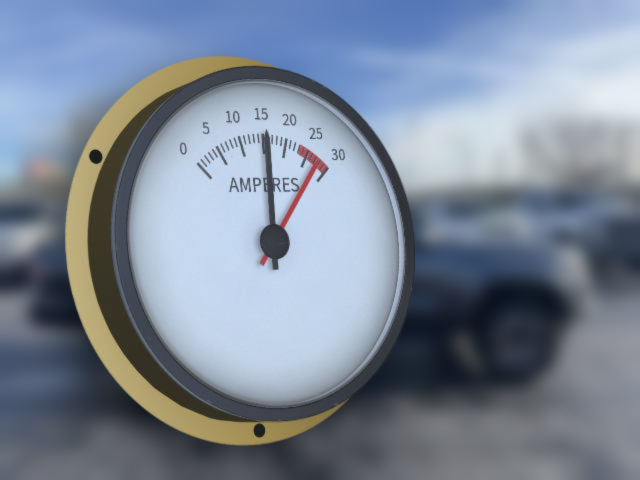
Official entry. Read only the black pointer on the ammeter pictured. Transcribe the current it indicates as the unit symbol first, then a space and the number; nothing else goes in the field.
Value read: A 15
